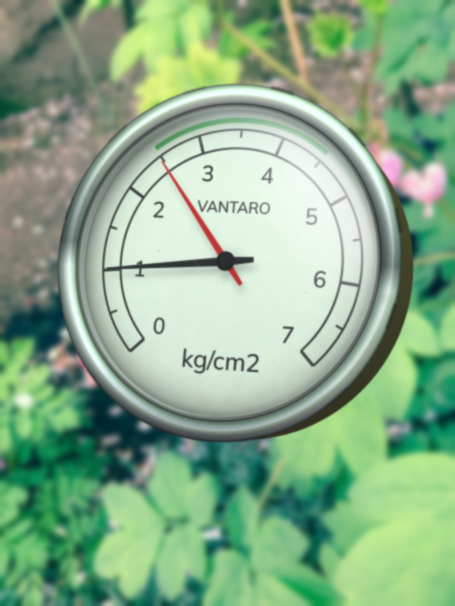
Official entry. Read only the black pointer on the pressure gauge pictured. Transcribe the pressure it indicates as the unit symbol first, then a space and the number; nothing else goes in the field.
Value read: kg/cm² 1
